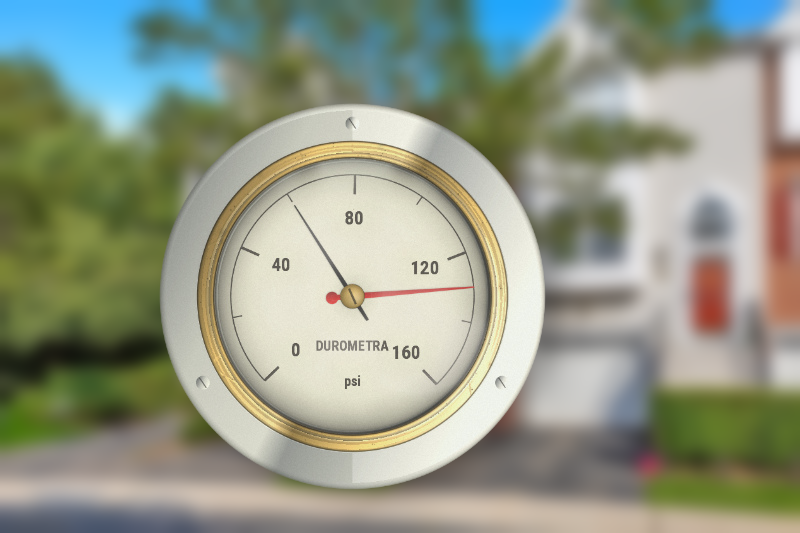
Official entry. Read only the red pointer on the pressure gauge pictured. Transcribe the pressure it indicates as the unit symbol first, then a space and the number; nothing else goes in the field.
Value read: psi 130
